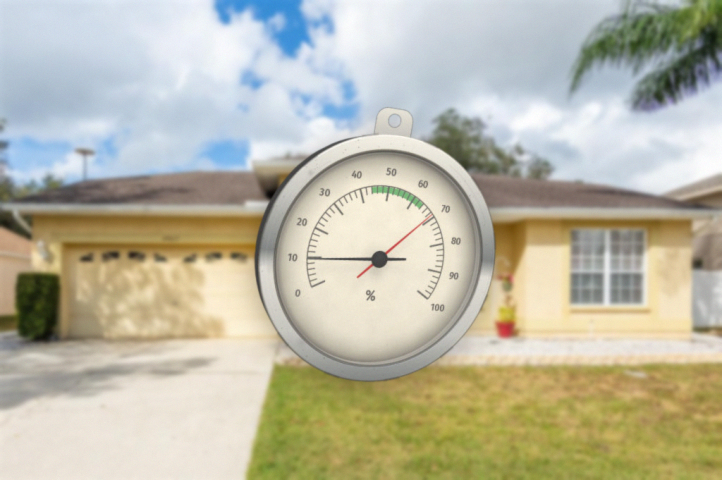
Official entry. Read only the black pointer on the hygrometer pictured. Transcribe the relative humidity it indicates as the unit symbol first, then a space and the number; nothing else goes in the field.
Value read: % 10
